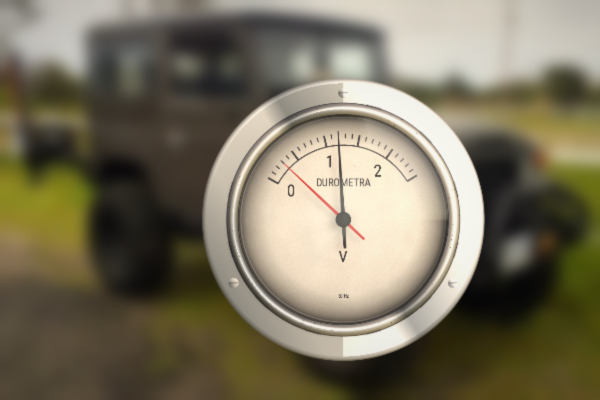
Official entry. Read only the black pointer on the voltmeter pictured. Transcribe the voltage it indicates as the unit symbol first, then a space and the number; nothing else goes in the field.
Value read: V 1.2
